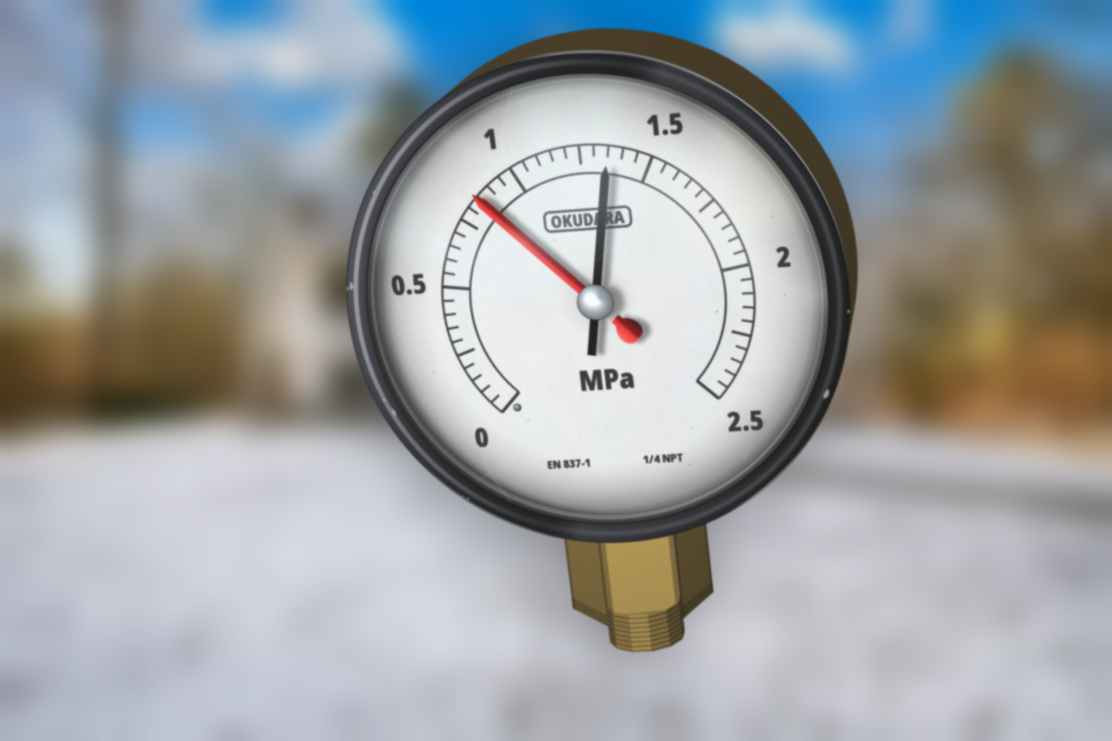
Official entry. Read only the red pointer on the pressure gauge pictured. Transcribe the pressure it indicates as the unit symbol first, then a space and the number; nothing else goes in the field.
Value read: MPa 0.85
